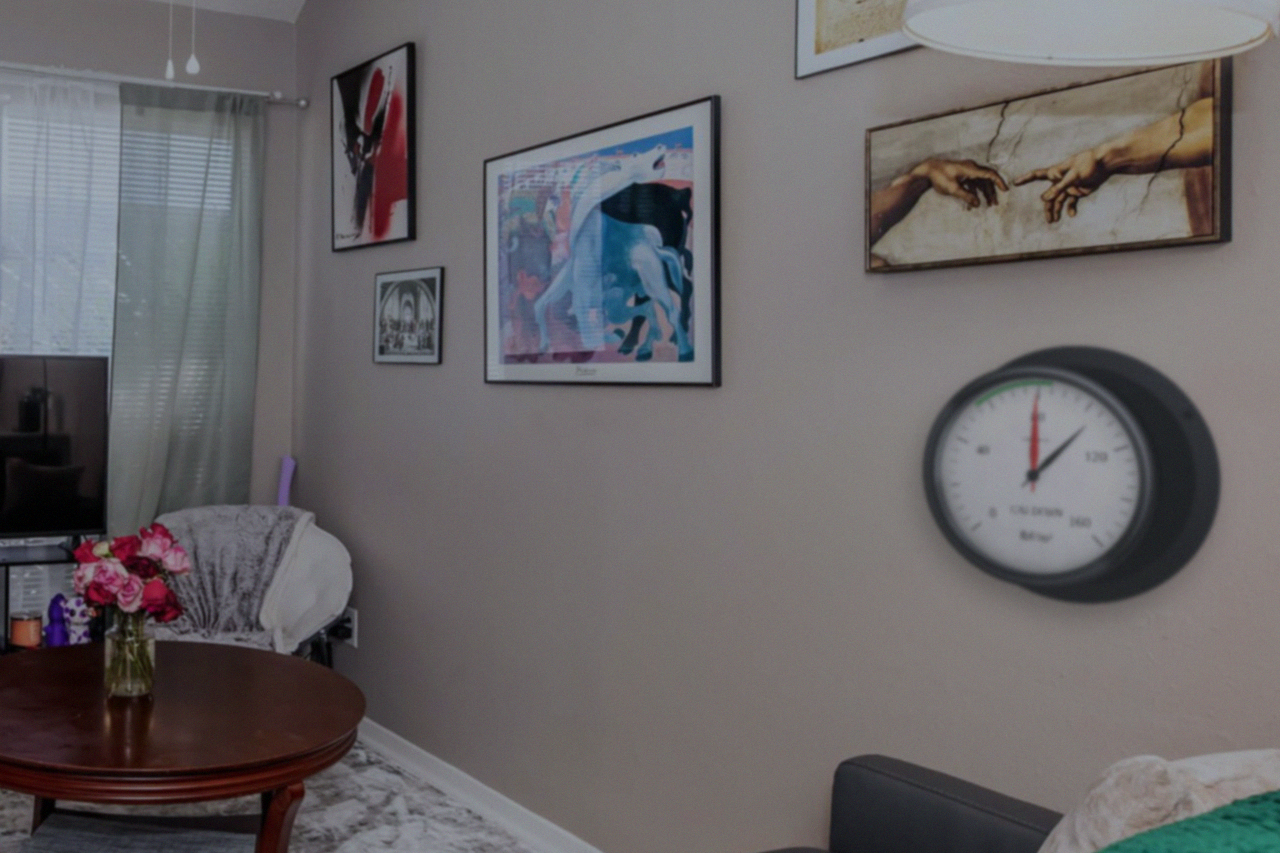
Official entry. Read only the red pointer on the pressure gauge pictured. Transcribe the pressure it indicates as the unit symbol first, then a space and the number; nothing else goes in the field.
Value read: psi 80
